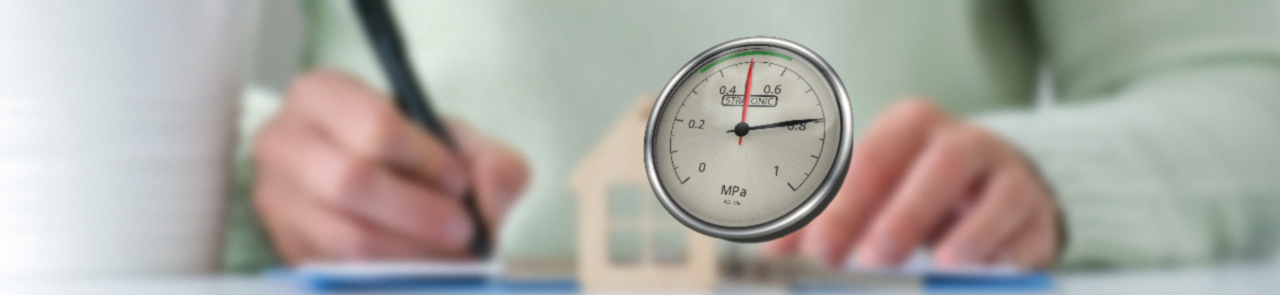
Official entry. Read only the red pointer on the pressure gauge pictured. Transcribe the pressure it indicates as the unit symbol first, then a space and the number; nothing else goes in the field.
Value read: MPa 0.5
